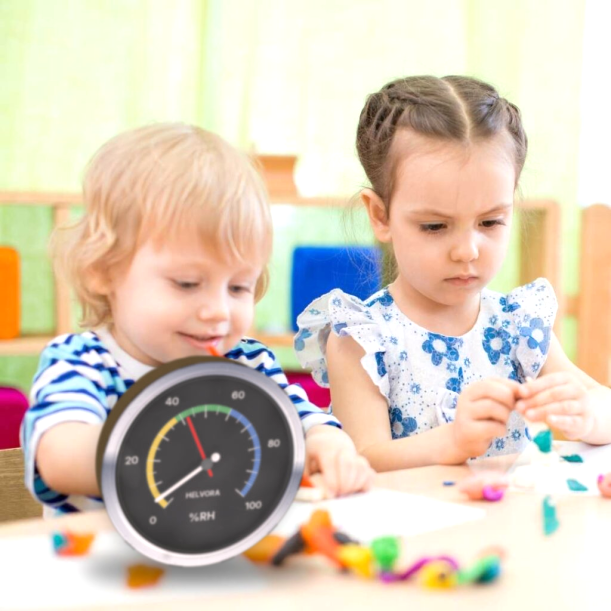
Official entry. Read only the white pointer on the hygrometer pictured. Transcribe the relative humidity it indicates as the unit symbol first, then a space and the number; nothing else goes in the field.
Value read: % 5
